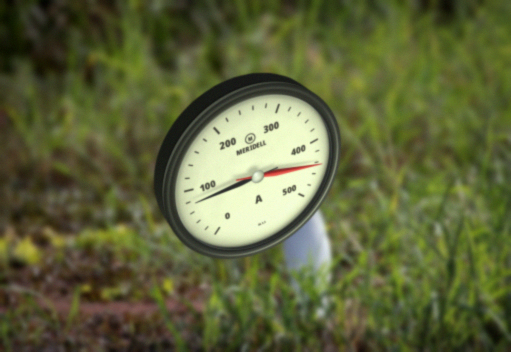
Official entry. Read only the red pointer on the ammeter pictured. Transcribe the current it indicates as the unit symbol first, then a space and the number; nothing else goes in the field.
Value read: A 440
